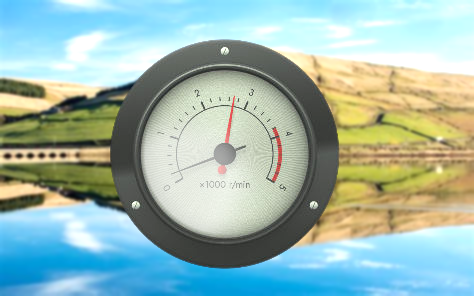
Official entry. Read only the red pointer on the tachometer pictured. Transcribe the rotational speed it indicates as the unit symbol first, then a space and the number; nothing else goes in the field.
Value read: rpm 2700
